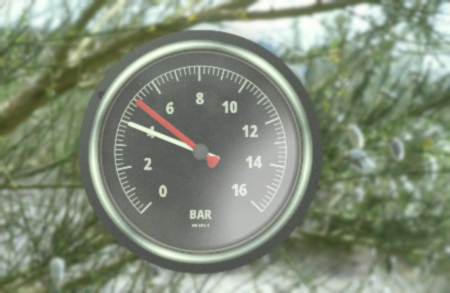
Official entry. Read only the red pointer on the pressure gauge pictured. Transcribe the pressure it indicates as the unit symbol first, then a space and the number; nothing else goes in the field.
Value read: bar 5
